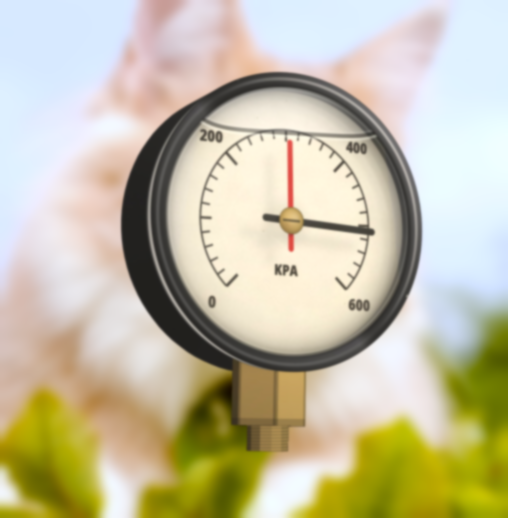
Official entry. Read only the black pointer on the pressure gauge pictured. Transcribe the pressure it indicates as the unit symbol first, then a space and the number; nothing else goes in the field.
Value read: kPa 510
